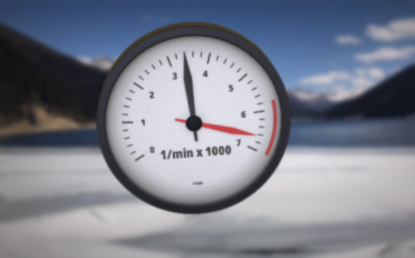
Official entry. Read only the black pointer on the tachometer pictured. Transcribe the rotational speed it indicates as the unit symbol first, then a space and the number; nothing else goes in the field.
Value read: rpm 3400
